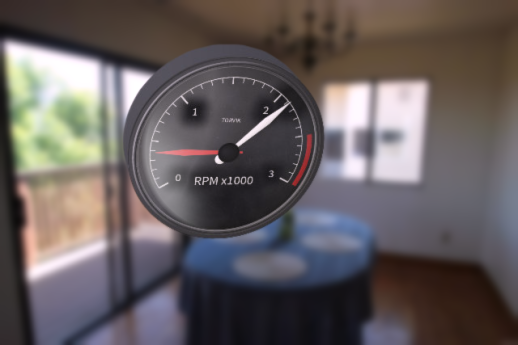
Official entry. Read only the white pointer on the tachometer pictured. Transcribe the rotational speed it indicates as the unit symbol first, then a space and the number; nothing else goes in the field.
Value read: rpm 2100
